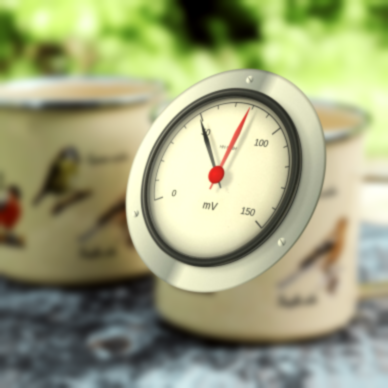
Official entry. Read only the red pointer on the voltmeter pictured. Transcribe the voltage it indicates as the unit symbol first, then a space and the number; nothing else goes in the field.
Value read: mV 80
